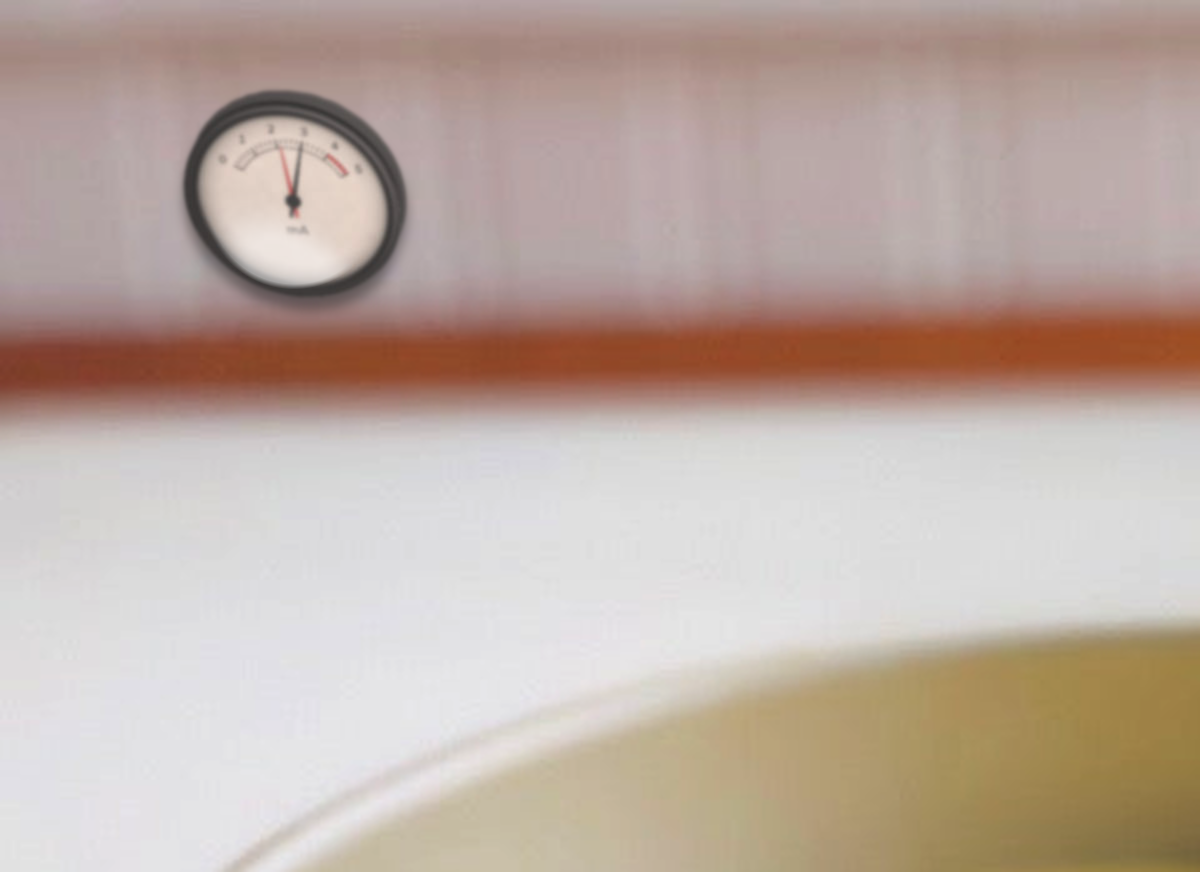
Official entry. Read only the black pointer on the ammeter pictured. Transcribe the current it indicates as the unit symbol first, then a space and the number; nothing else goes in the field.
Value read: mA 3
